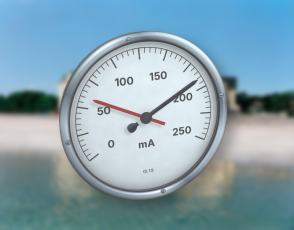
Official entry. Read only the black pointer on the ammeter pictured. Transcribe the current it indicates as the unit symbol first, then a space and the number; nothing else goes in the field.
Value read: mA 190
